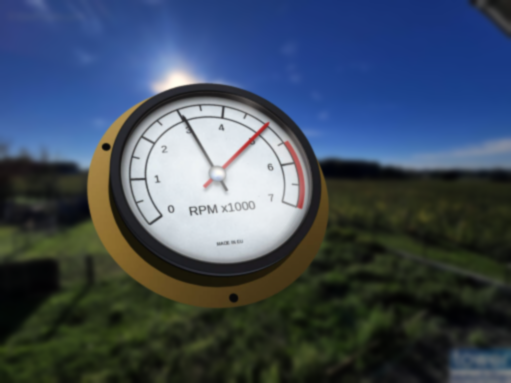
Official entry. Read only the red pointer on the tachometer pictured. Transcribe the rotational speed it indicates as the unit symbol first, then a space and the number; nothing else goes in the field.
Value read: rpm 5000
